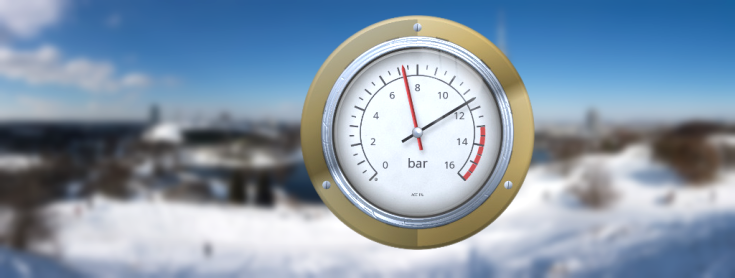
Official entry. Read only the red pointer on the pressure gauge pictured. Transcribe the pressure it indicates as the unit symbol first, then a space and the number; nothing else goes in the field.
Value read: bar 7.25
